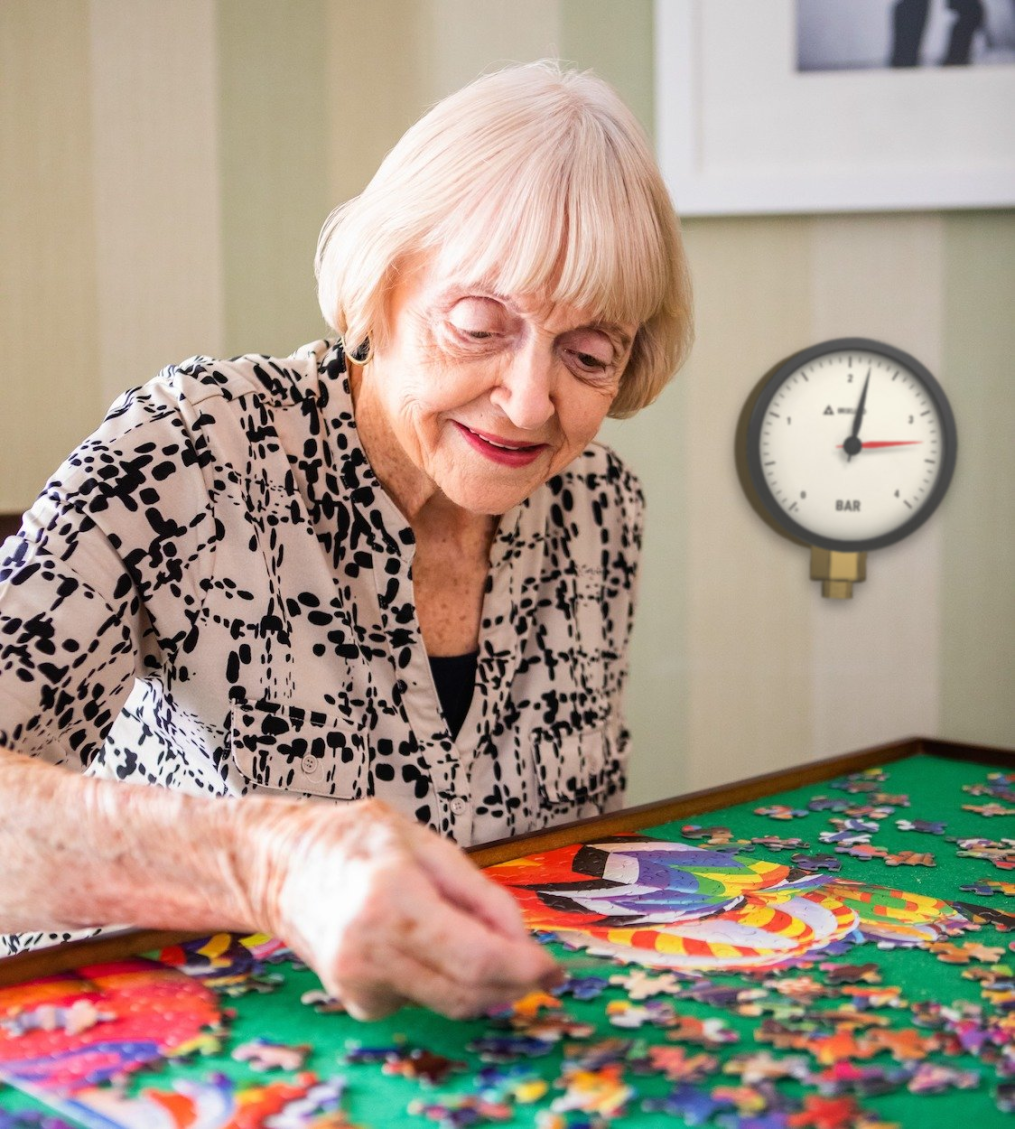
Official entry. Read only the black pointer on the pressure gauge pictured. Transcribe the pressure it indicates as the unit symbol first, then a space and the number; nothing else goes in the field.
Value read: bar 2.2
